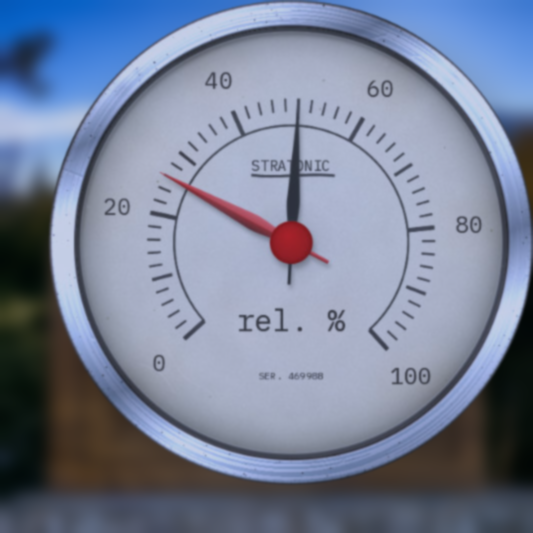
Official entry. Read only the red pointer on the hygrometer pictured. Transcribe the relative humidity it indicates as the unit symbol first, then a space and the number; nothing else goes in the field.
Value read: % 26
